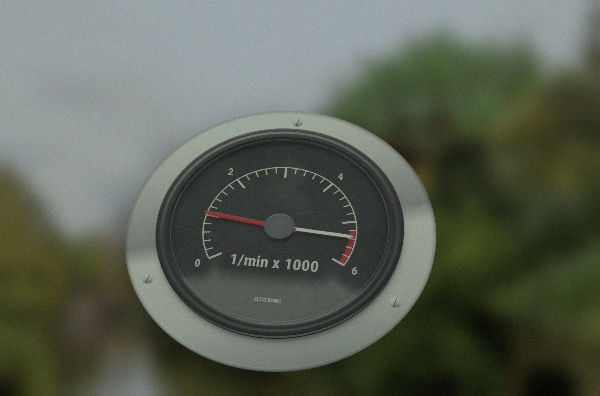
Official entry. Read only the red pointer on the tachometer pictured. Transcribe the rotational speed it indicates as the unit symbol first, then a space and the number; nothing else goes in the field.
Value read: rpm 1000
